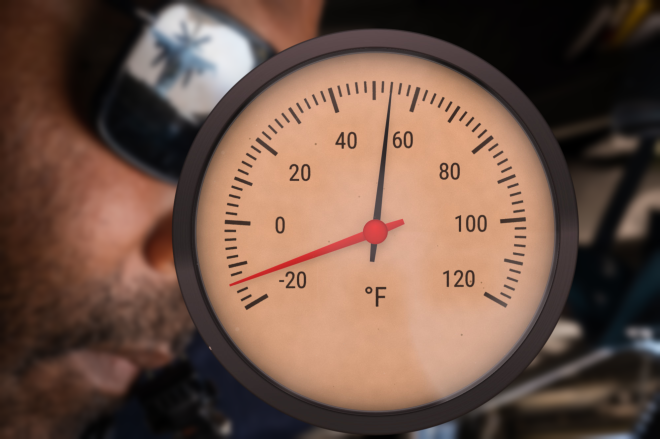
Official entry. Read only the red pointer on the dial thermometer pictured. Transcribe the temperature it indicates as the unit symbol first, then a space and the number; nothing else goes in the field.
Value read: °F -14
